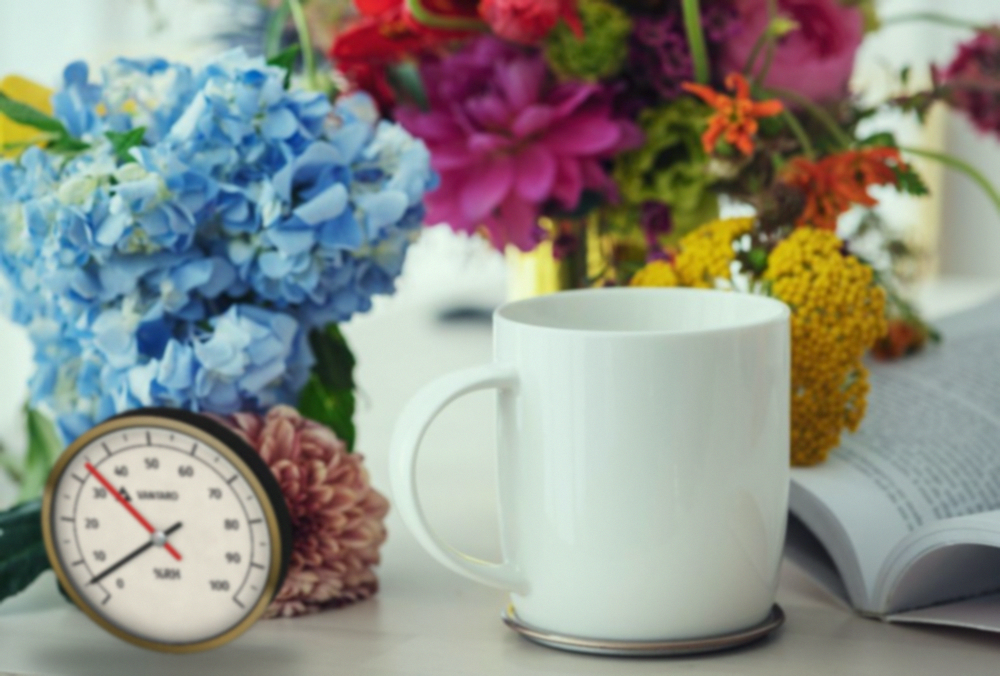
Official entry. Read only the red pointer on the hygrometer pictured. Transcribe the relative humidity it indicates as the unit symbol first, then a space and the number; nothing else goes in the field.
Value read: % 35
